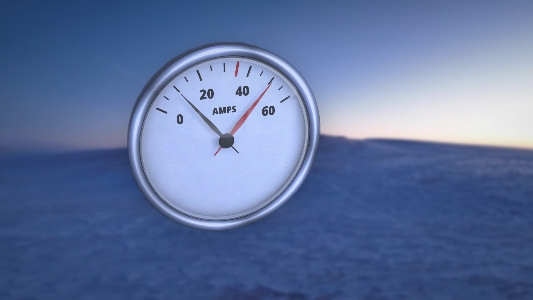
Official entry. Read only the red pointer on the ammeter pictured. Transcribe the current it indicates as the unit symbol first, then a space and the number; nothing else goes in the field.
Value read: A 50
